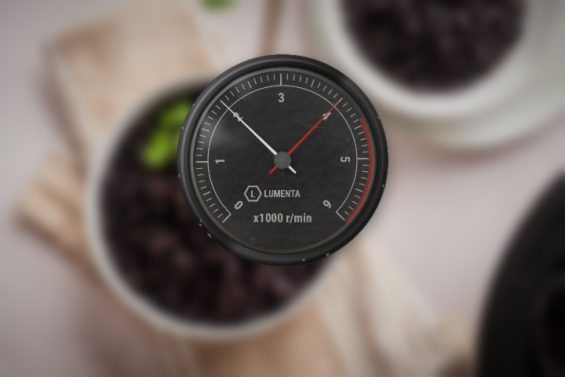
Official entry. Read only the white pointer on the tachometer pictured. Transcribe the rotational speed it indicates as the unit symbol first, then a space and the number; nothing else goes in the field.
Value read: rpm 2000
